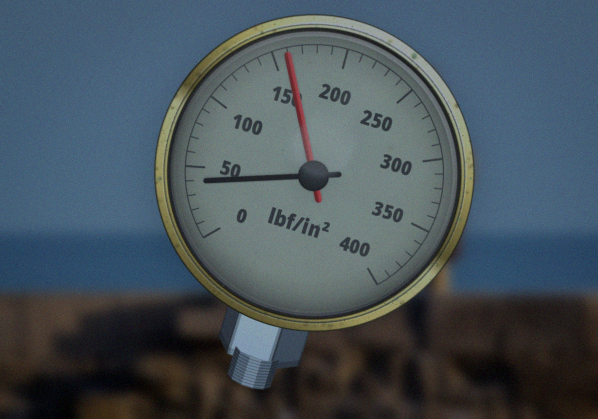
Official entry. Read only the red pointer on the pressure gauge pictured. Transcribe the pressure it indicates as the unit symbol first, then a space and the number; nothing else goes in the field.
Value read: psi 160
